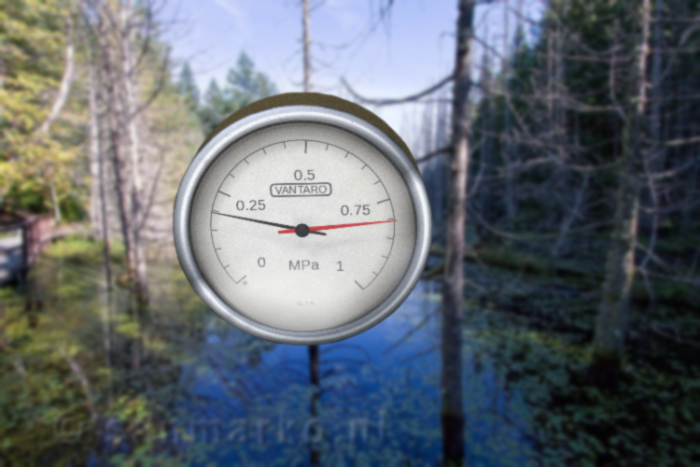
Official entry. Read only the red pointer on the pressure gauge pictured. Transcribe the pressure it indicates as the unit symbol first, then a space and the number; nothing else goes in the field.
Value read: MPa 0.8
